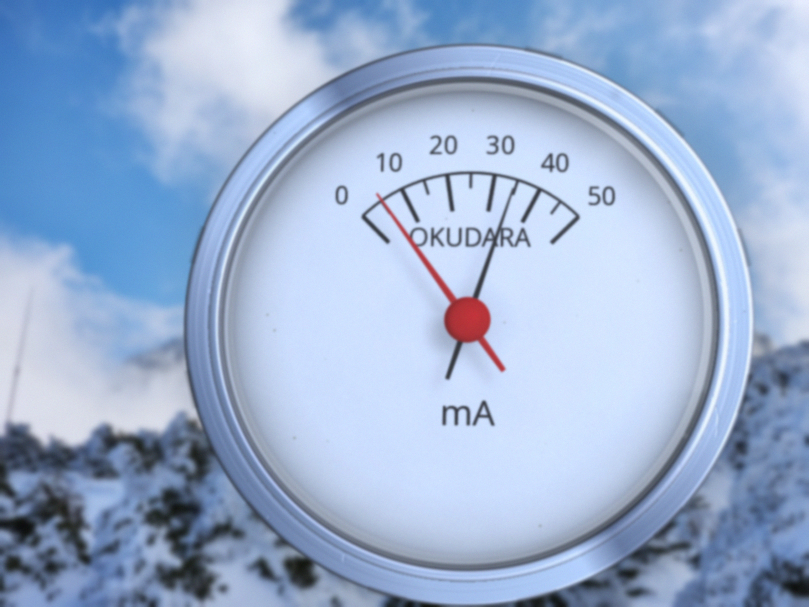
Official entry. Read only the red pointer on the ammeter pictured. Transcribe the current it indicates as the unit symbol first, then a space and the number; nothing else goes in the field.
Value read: mA 5
